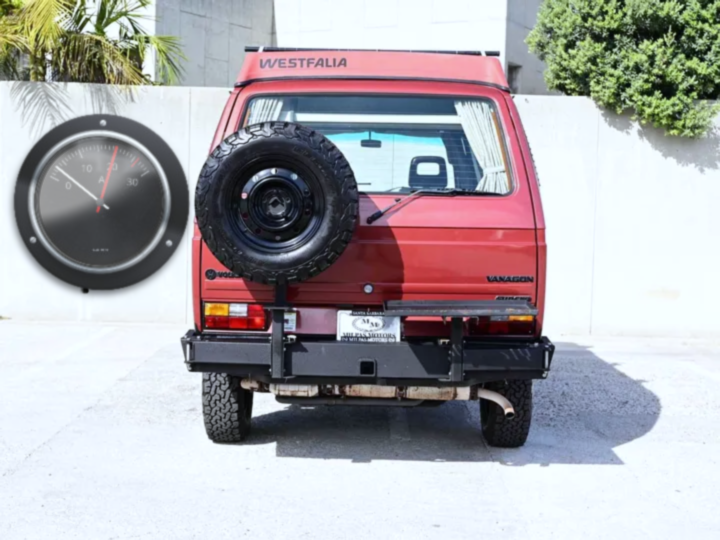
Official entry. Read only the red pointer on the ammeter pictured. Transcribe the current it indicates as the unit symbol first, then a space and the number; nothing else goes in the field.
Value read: A 20
